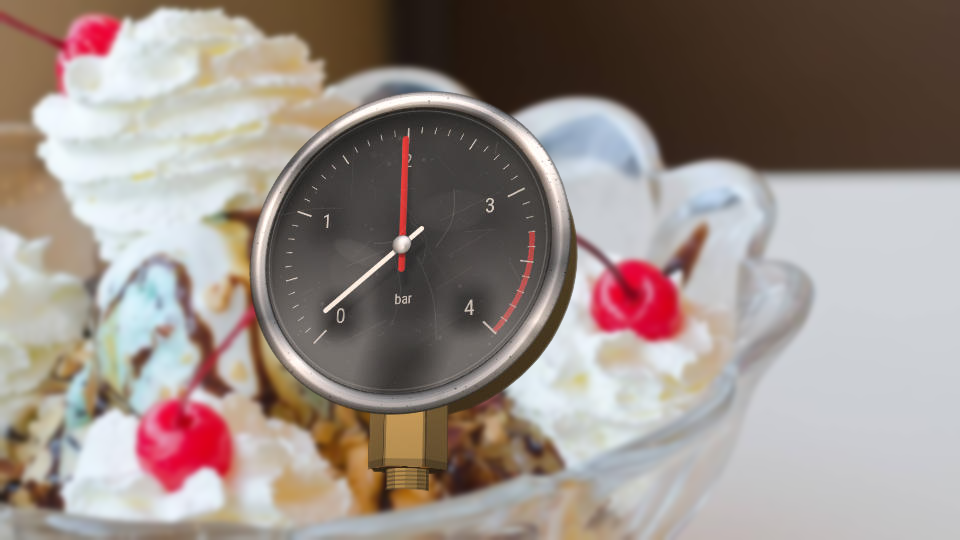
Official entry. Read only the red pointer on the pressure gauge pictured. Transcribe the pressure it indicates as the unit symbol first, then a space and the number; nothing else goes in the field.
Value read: bar 2
